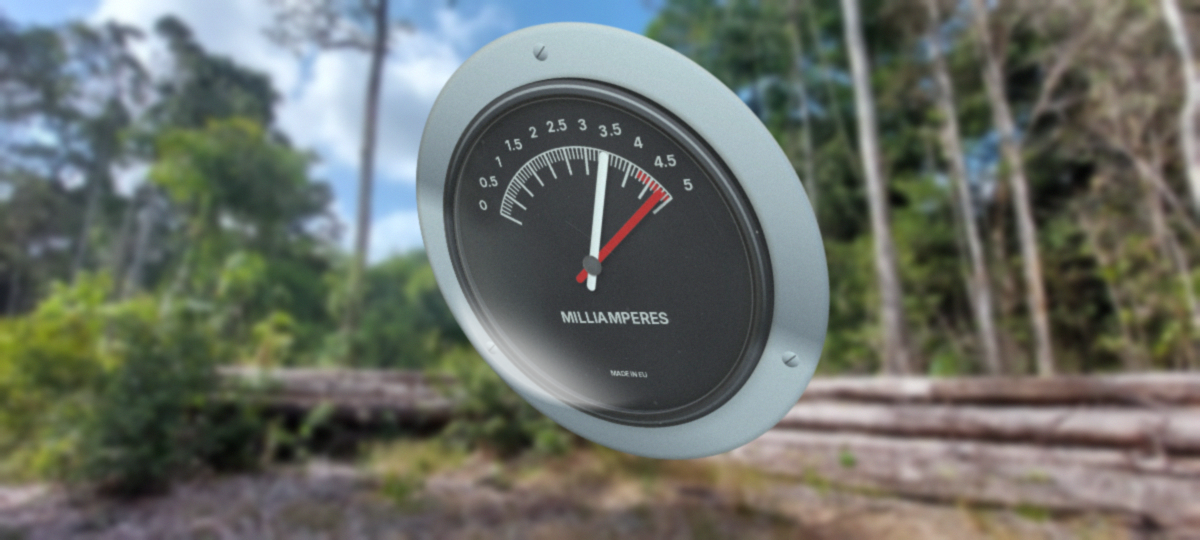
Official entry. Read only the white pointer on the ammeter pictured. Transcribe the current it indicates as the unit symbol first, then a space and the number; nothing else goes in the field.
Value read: mA 3.5
